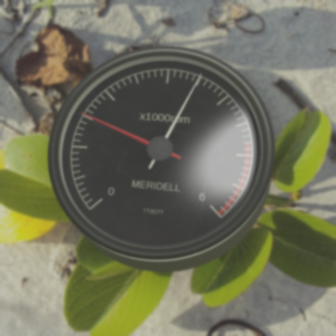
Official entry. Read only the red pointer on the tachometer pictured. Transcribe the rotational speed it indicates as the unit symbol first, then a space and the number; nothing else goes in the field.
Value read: rpm 1500
